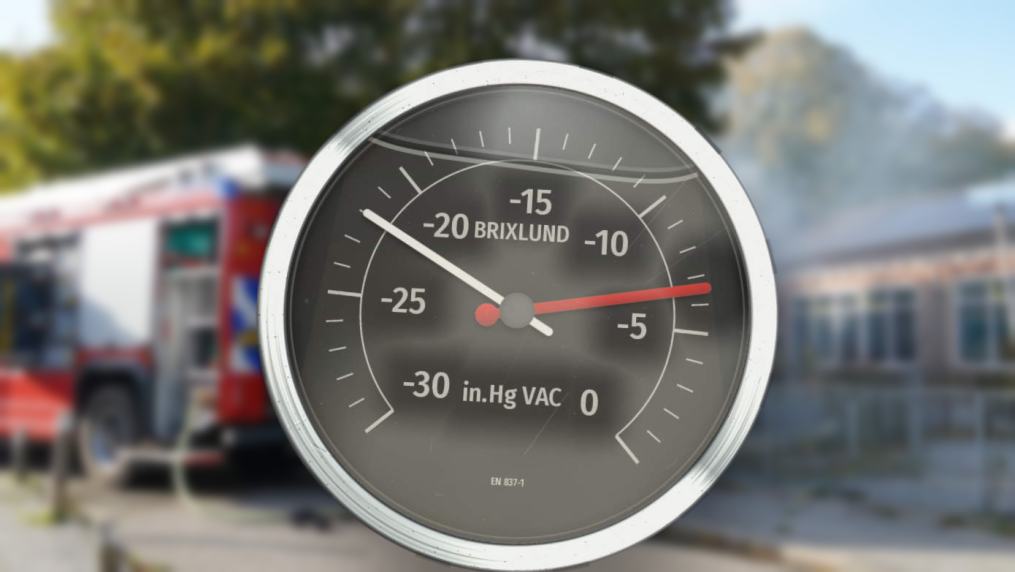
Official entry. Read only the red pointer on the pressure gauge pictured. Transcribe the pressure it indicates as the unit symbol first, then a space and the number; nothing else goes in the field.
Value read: inHg -6.5
